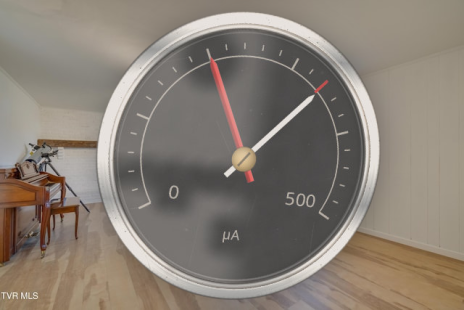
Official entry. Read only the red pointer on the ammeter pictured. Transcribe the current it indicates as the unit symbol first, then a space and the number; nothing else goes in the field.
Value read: µA 200
